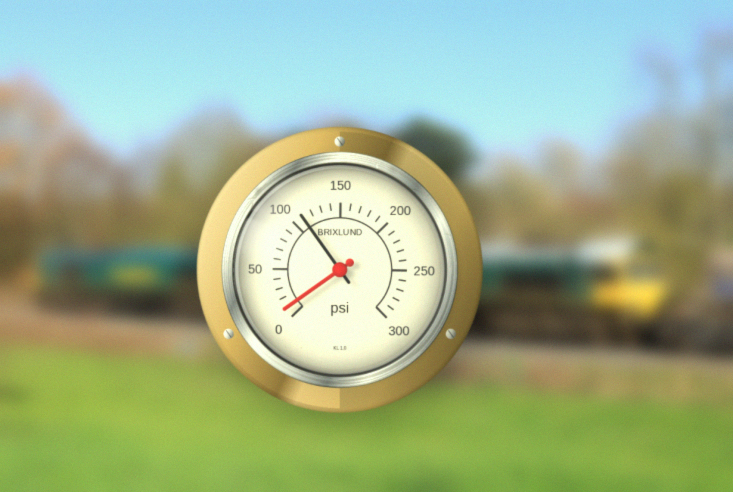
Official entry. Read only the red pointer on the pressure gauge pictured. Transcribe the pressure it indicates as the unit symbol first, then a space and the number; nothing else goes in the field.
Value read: psi 10
